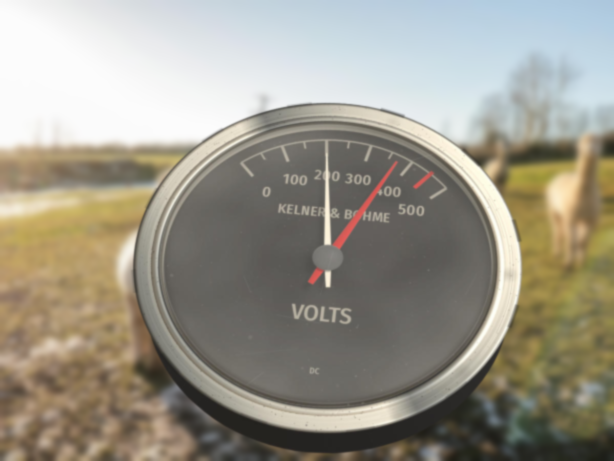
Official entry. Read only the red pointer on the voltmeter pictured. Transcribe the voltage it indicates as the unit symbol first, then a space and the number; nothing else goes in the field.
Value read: V 375
